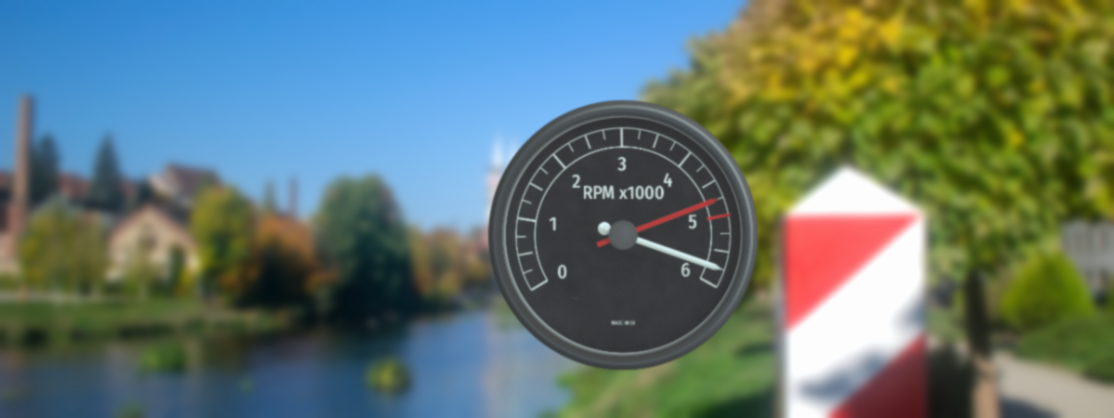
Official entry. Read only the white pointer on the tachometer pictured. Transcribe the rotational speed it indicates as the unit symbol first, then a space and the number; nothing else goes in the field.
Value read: rpm 5750
